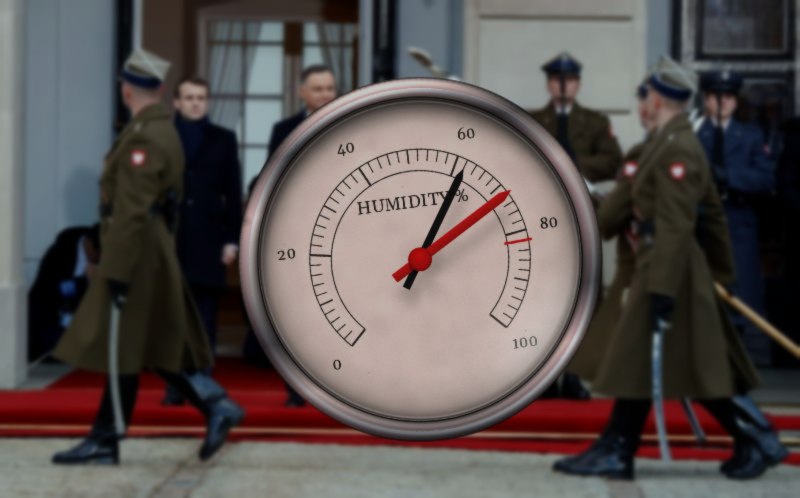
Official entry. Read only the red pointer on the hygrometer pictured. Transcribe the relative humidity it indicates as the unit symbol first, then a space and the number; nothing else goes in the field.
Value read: % 72
